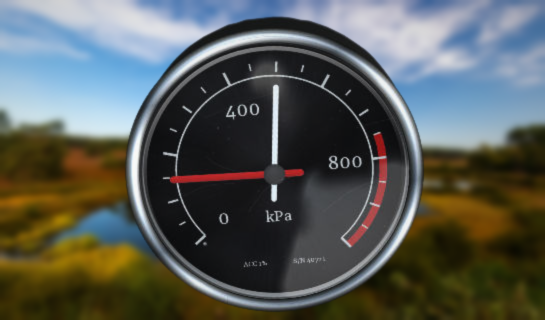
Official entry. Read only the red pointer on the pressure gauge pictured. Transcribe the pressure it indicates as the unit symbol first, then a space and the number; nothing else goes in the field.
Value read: kPa 150
